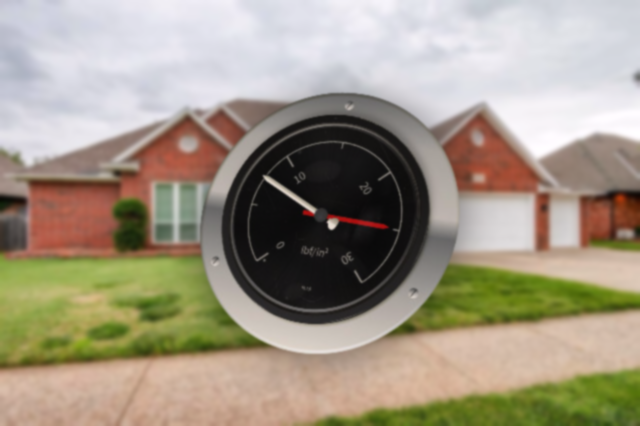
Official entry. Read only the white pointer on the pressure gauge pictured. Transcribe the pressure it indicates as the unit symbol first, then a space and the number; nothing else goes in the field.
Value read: psi 7.5
